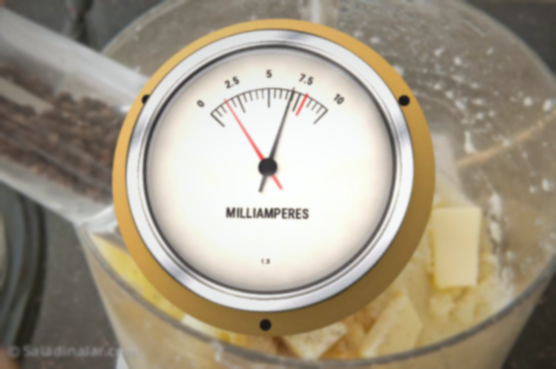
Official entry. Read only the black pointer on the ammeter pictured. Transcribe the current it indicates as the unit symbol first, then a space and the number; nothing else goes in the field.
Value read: mA 7
